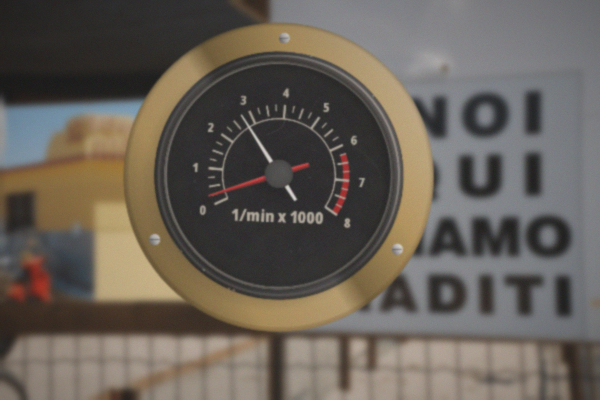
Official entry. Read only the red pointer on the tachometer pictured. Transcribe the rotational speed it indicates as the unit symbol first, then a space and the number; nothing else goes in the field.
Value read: rpm 250
